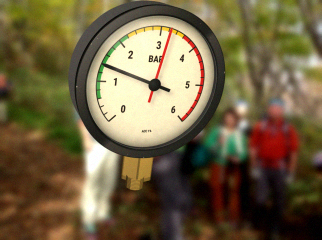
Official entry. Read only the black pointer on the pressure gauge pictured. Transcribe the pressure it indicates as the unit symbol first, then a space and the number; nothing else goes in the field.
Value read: bar 1.4
